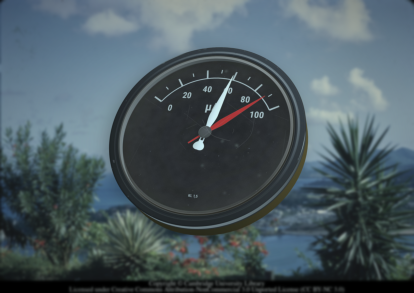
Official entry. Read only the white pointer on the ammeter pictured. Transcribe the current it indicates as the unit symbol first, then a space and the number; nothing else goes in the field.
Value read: µA 60
